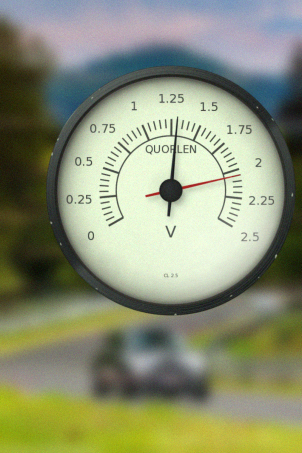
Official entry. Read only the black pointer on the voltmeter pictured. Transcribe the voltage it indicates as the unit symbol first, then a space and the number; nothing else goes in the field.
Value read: V 1.3
